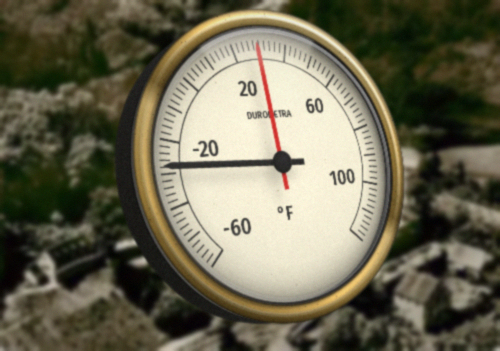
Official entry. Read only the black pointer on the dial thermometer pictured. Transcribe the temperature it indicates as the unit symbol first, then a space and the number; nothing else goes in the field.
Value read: °F -28
